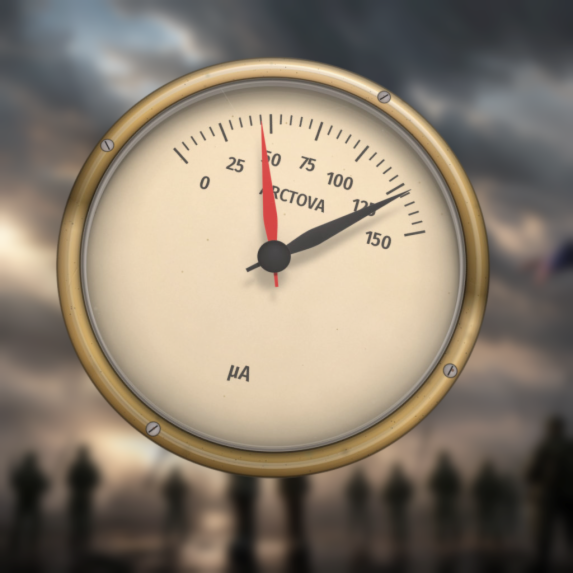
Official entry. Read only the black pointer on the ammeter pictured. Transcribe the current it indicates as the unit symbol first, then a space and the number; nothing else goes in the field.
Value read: µA 130
